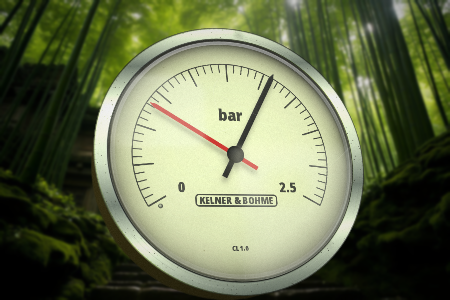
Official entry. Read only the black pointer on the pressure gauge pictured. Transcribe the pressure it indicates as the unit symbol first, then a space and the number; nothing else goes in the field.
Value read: bar 1.55
